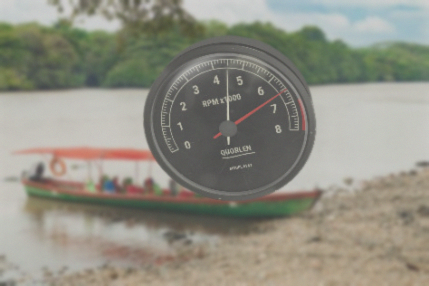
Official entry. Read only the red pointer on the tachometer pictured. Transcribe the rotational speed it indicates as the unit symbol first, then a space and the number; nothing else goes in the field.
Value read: rpm 6500
